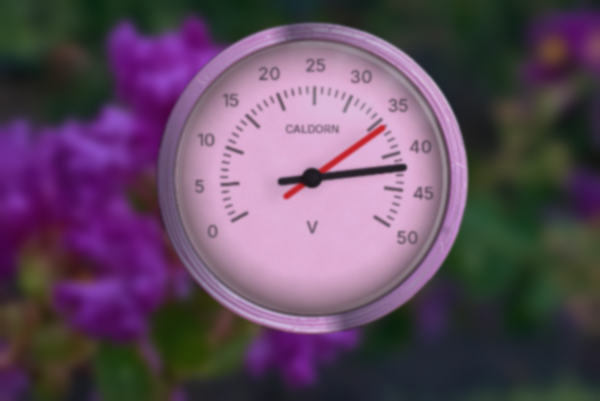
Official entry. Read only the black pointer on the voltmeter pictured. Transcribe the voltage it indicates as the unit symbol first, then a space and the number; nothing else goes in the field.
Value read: V 42
